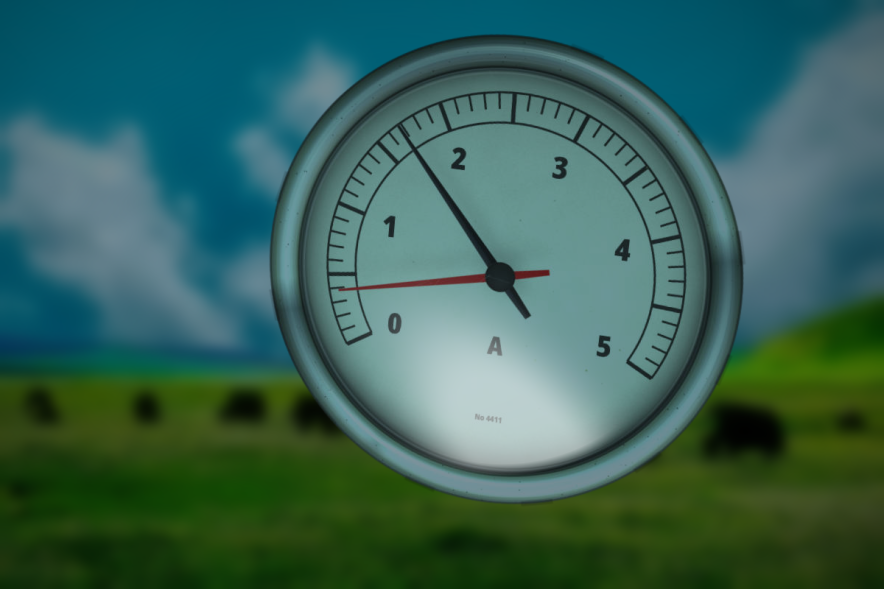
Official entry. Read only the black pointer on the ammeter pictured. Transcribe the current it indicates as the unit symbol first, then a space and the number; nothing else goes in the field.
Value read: A 1.7
